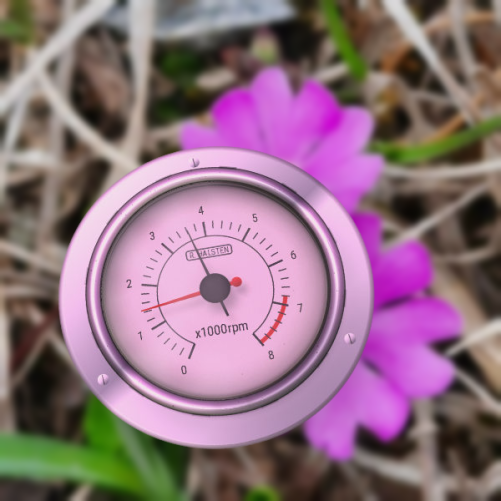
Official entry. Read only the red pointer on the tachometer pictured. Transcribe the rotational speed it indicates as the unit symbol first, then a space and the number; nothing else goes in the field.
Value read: rpm 1400
